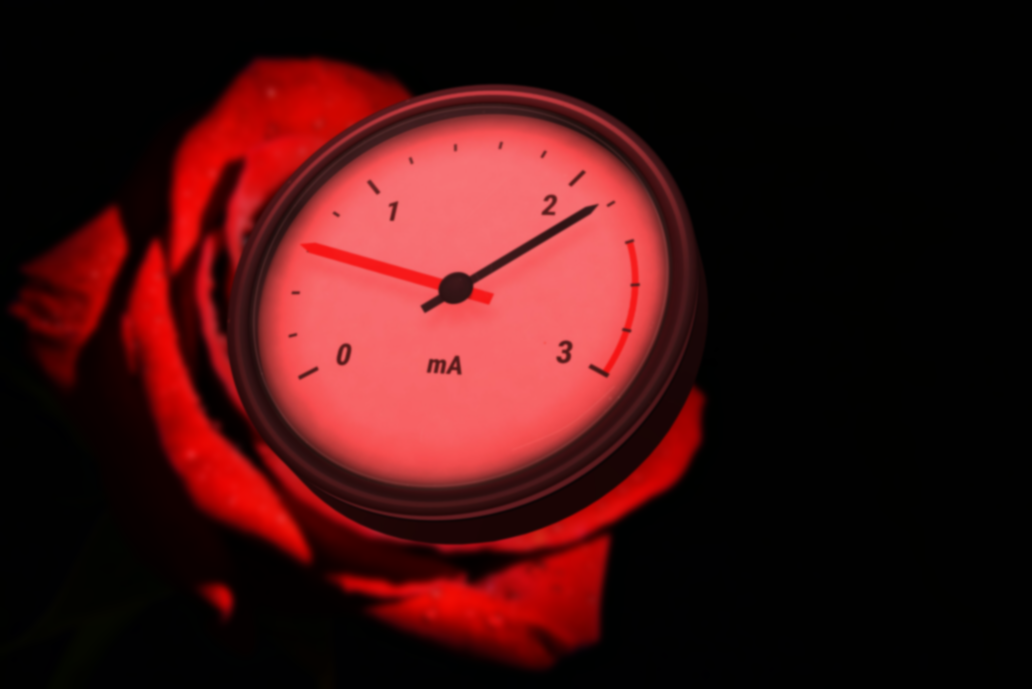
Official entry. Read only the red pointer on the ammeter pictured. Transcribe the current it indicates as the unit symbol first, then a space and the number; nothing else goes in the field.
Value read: mA 0.6
